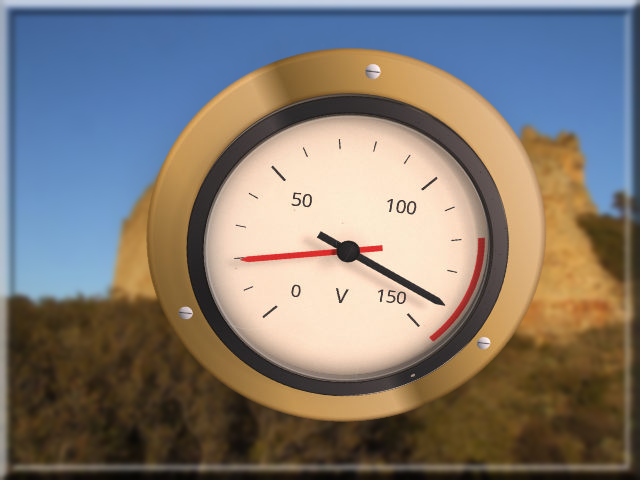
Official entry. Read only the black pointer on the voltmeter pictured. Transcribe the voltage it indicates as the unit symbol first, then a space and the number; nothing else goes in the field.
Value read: V 140
